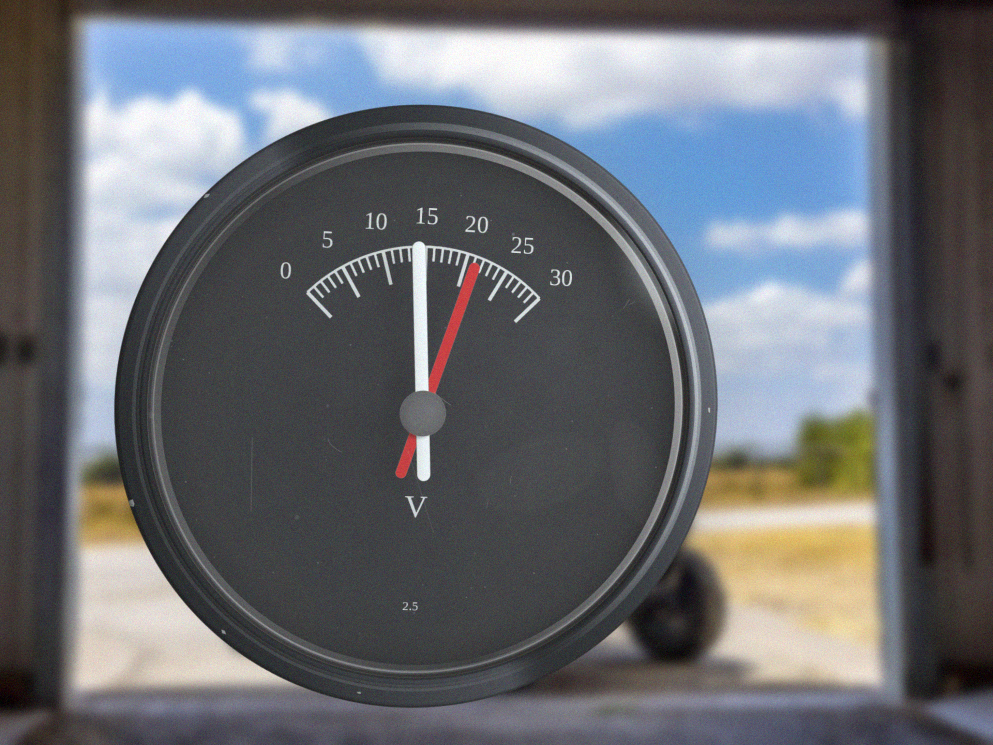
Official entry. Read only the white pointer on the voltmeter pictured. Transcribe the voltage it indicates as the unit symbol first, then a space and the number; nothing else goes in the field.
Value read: V 14
